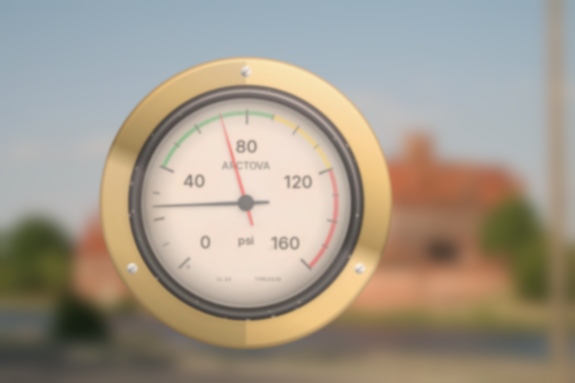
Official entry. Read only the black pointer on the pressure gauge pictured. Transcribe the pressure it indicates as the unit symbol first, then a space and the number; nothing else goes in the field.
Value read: psi 25
